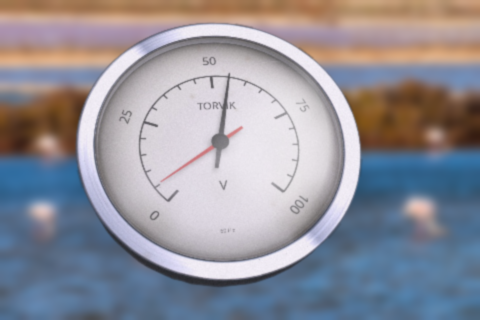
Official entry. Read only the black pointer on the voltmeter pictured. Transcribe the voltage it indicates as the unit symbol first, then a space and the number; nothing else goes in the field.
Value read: V 55
